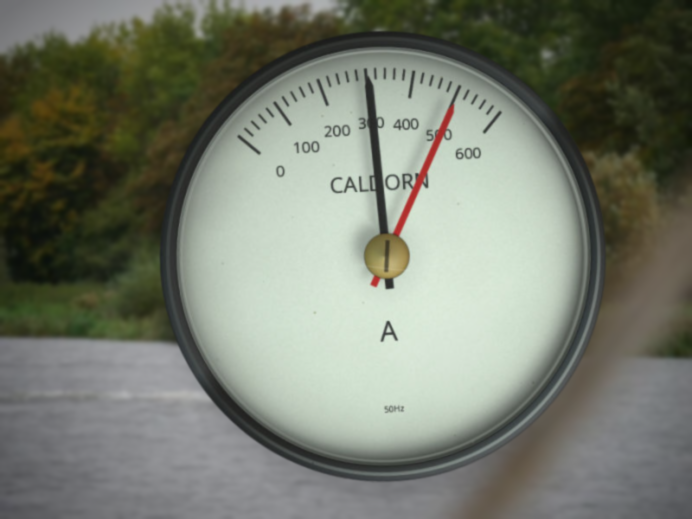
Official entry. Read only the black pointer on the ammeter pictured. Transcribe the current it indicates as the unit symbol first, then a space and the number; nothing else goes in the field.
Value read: A 300
